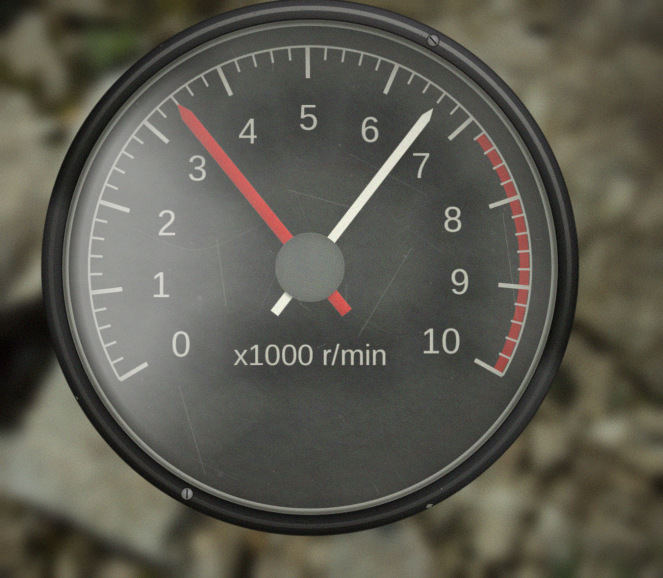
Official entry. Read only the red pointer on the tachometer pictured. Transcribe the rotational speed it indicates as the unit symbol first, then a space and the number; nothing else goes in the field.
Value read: rpm 3400
